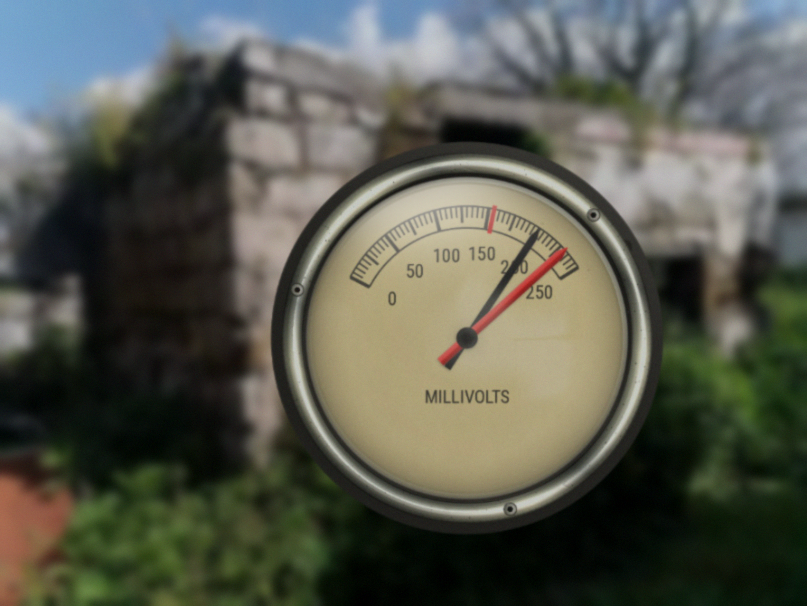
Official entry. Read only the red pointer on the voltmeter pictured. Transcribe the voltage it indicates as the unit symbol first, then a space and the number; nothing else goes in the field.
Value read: mV 230
